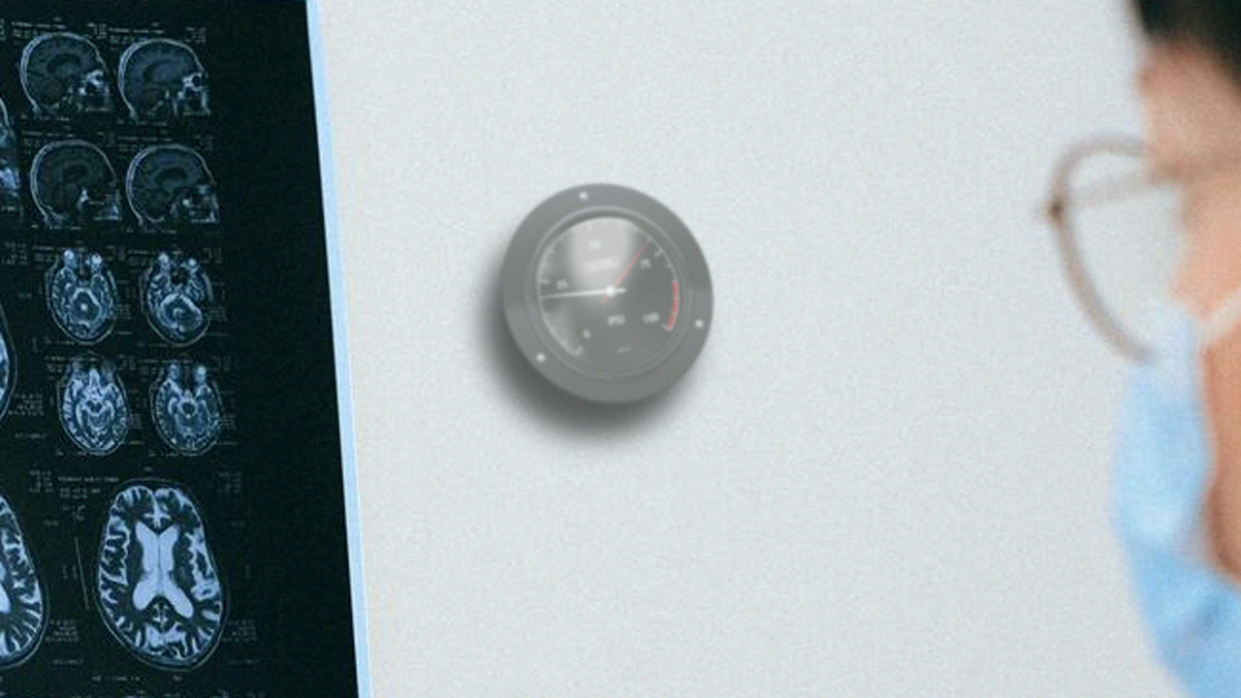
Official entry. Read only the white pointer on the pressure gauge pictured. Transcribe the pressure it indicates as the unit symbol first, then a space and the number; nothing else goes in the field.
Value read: psi 20
